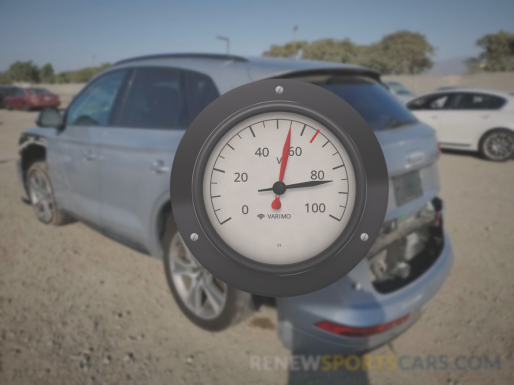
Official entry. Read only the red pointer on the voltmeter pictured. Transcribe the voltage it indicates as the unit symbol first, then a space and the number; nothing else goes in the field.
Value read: V 55
